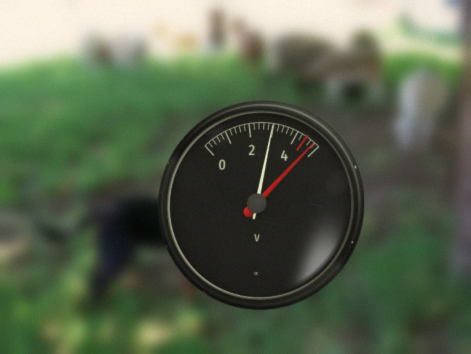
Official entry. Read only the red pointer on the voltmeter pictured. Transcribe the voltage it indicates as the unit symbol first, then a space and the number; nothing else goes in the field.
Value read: V 4.8
